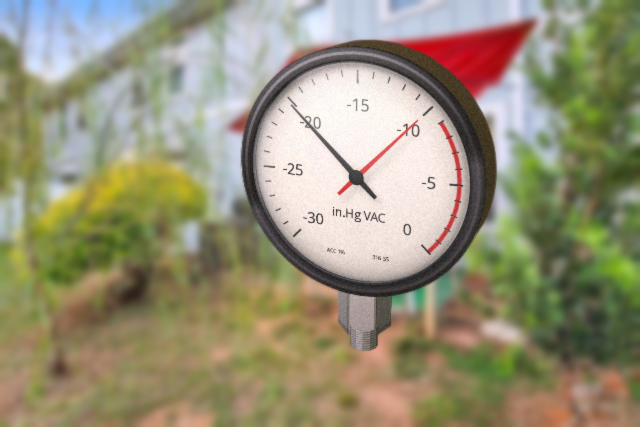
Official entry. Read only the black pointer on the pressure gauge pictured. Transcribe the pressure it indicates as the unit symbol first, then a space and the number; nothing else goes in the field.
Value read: inHg -20
